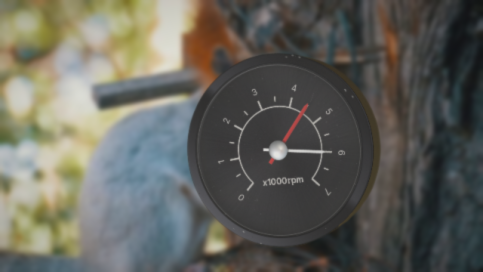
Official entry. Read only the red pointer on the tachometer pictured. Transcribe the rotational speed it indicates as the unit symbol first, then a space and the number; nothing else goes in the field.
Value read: rpm 4500
